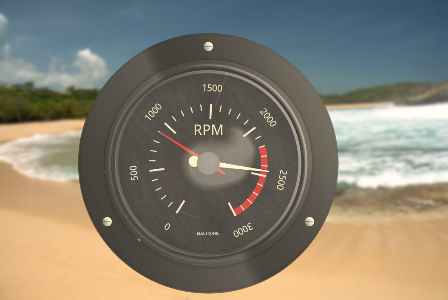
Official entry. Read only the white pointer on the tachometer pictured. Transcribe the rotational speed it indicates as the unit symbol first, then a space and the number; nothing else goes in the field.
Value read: rpm 2450
